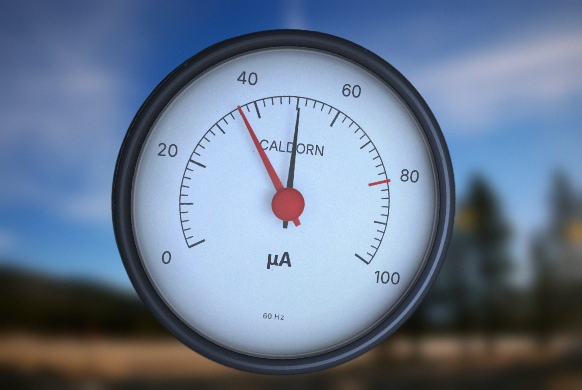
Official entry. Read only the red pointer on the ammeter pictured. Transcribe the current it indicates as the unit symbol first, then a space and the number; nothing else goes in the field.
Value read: µA 36
